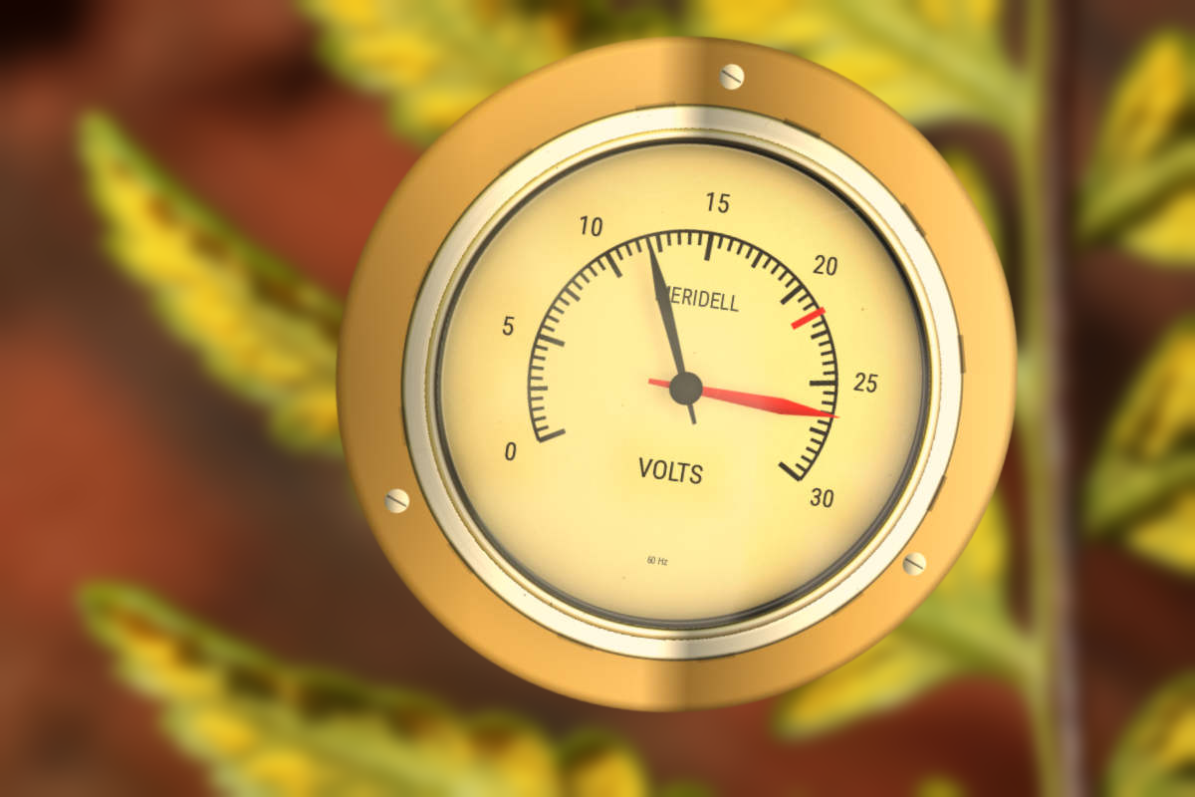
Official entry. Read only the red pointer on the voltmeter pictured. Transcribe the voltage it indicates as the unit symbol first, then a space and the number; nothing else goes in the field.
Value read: V 26.5
